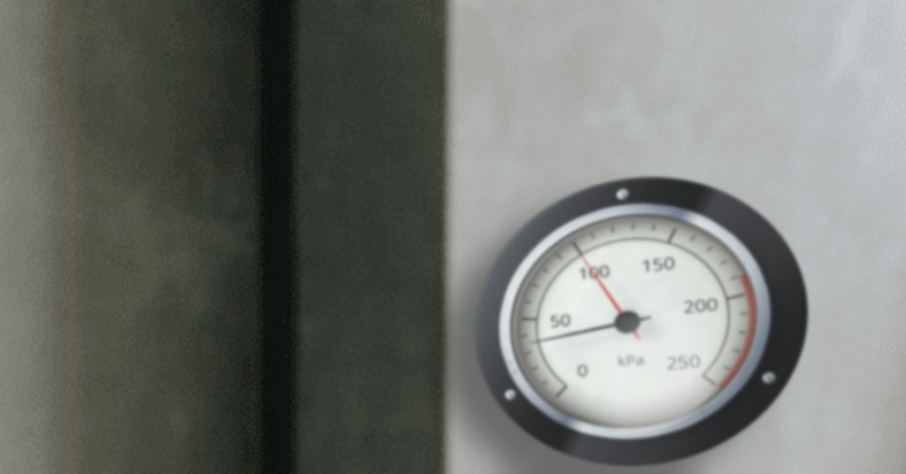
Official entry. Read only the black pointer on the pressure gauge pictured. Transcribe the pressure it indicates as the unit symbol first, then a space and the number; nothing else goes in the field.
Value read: kPa 35
